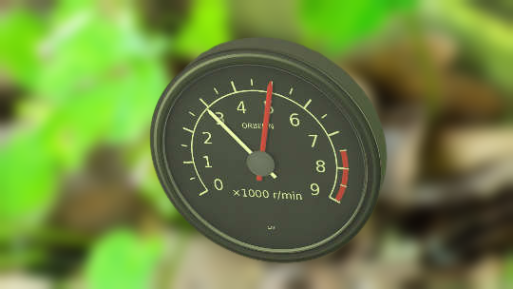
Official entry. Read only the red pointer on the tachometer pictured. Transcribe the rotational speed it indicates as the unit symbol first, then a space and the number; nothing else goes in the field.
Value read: rpm 5000
